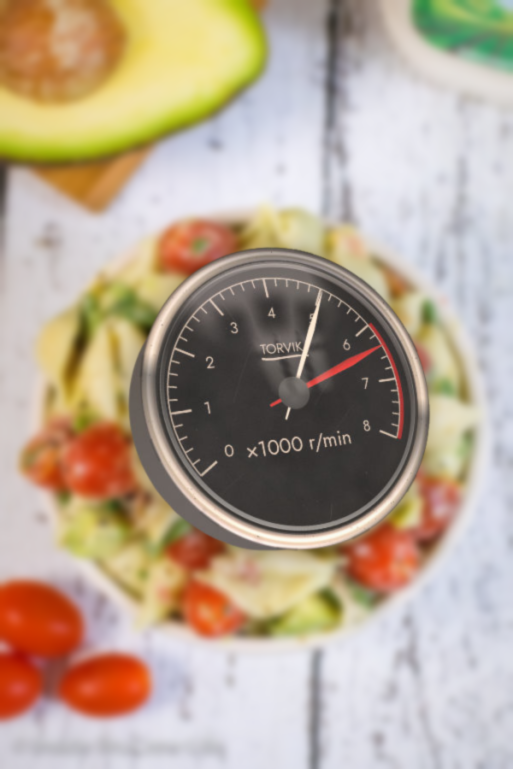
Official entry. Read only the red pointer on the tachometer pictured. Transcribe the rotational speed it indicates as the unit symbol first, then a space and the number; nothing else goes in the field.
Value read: rpm 6400
